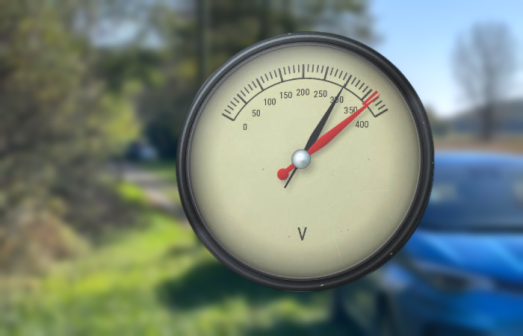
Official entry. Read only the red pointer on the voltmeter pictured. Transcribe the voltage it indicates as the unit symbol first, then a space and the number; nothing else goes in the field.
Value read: V 370
